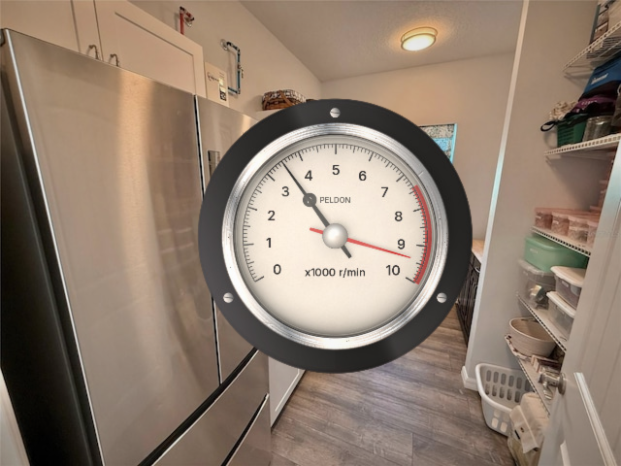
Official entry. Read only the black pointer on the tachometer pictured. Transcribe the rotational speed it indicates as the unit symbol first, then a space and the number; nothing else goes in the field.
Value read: rpm 3500
